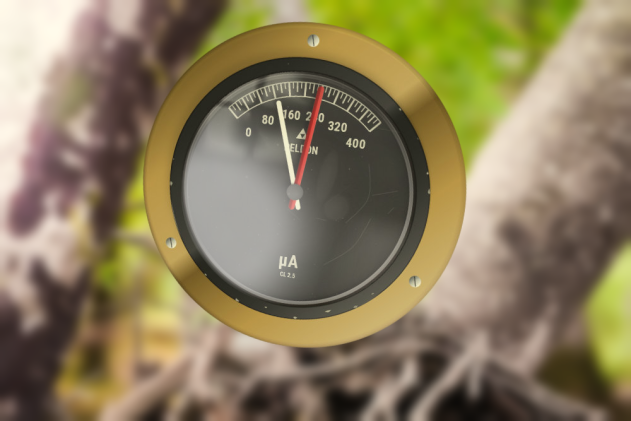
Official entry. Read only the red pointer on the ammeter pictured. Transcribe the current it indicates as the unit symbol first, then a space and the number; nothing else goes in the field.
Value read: µA 240
